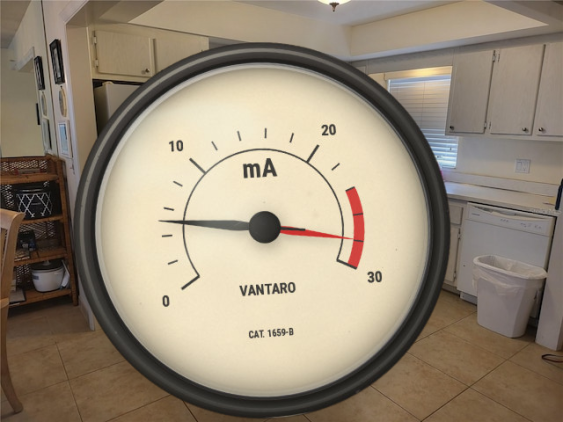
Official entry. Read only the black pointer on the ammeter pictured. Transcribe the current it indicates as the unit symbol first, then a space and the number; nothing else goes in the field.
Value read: mA 5
